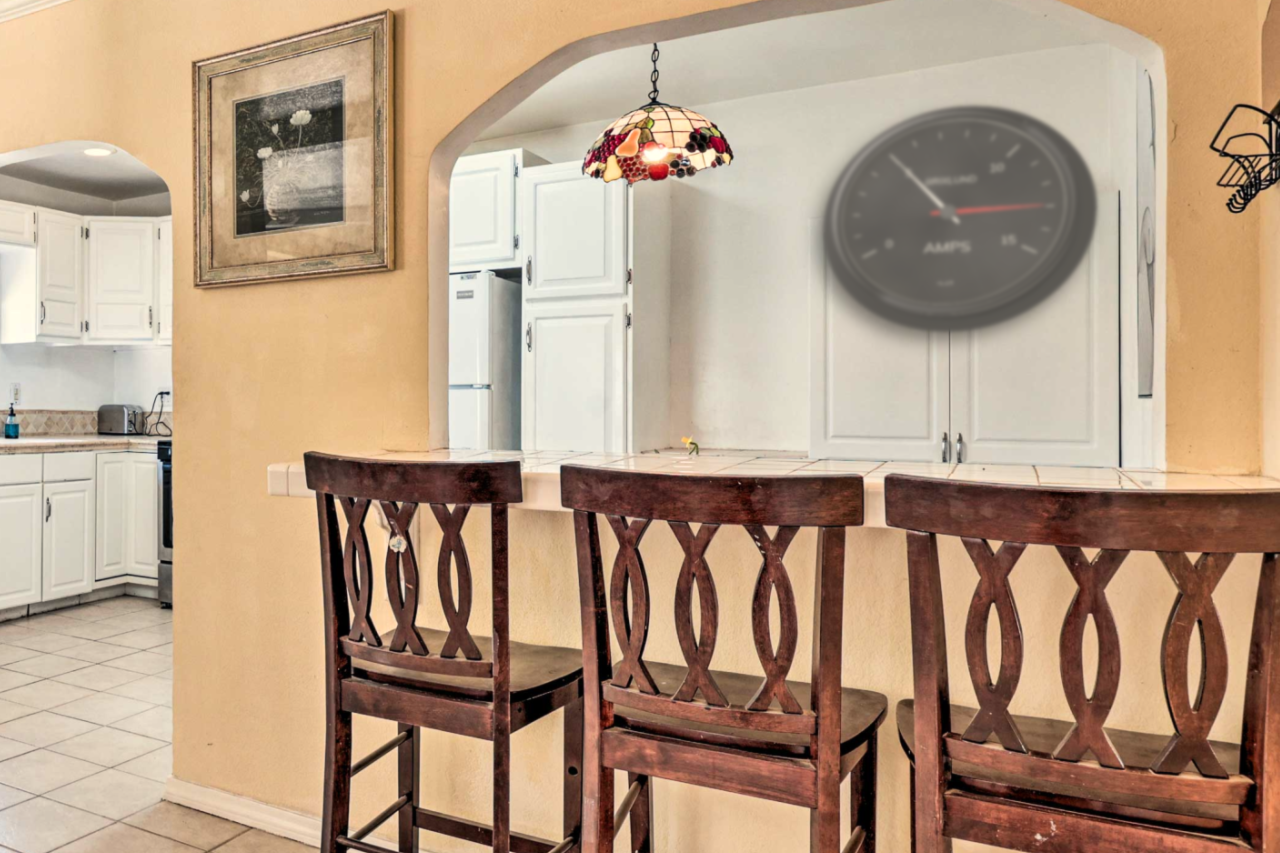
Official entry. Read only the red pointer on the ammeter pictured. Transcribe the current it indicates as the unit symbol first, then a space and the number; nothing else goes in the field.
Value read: A 13
